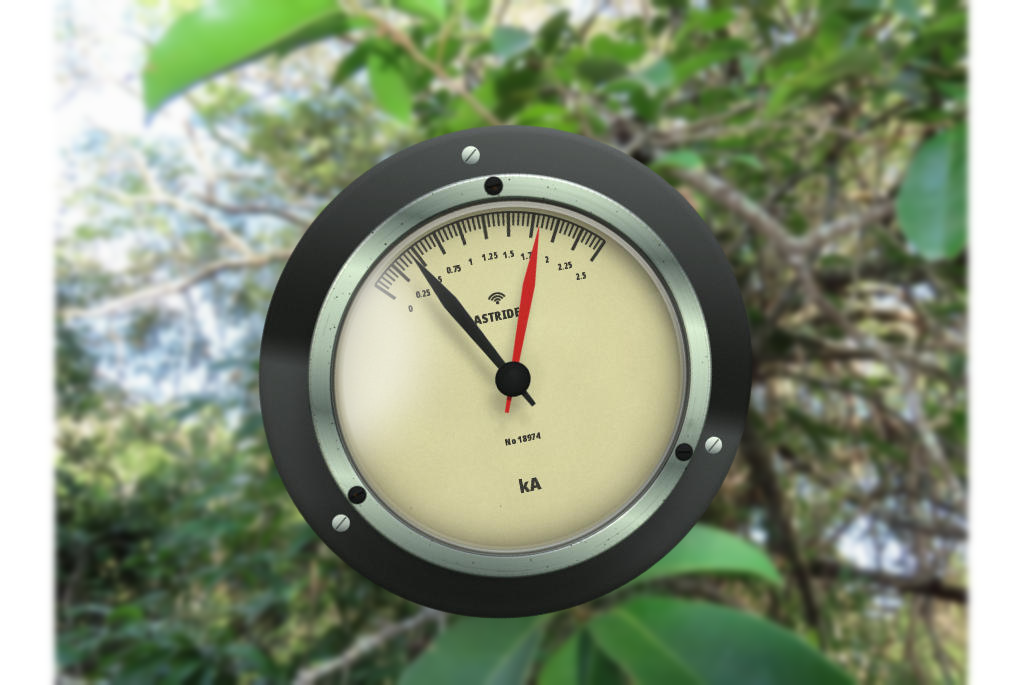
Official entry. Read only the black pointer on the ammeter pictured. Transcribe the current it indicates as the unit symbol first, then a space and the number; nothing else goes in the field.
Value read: kA 0.45
